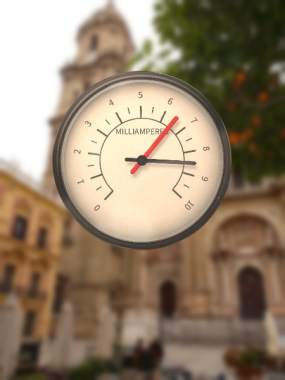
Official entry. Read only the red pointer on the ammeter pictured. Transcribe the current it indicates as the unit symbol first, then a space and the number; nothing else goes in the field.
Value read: mA 6.5
